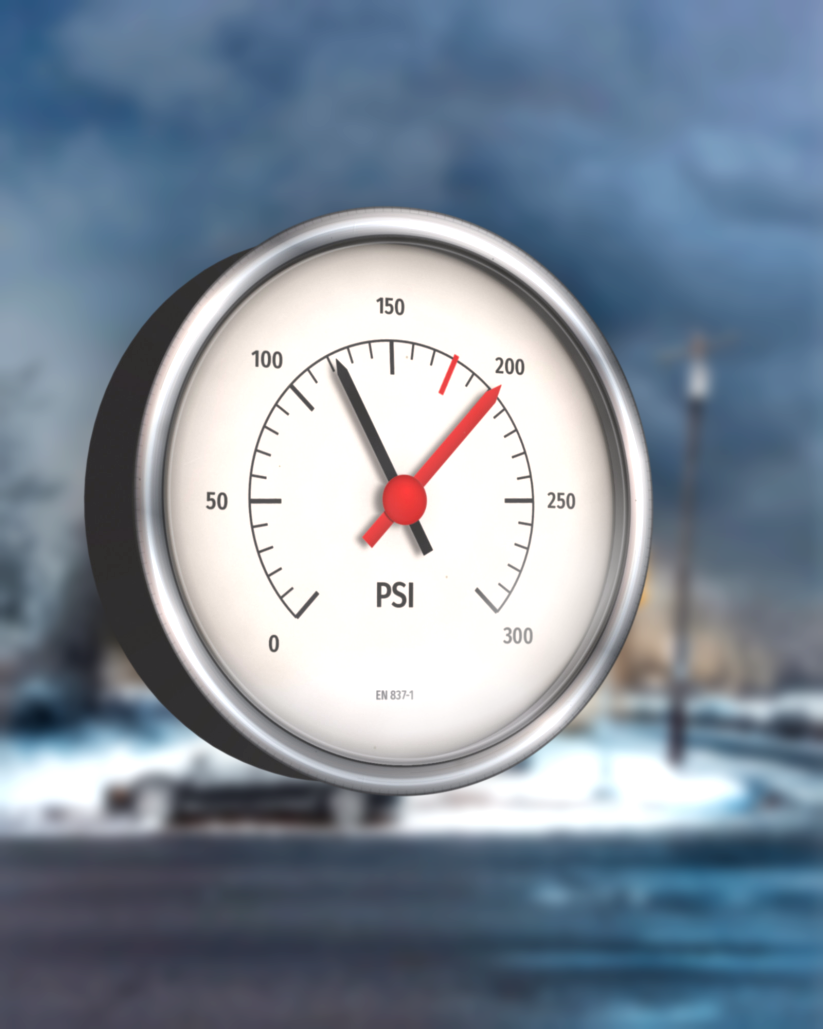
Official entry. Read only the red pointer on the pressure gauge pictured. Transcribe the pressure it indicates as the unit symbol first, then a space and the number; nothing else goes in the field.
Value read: psi 200
